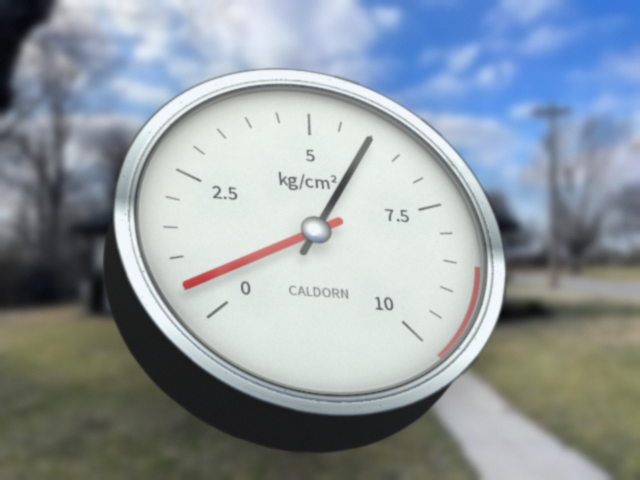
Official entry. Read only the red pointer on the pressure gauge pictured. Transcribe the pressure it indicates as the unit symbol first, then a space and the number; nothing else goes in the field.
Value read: kg/cm² 0.5
